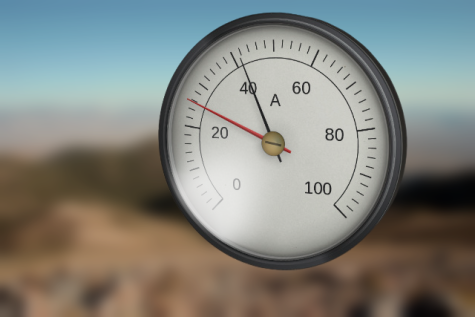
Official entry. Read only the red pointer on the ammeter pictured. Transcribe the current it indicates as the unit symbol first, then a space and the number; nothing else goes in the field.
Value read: A 26
